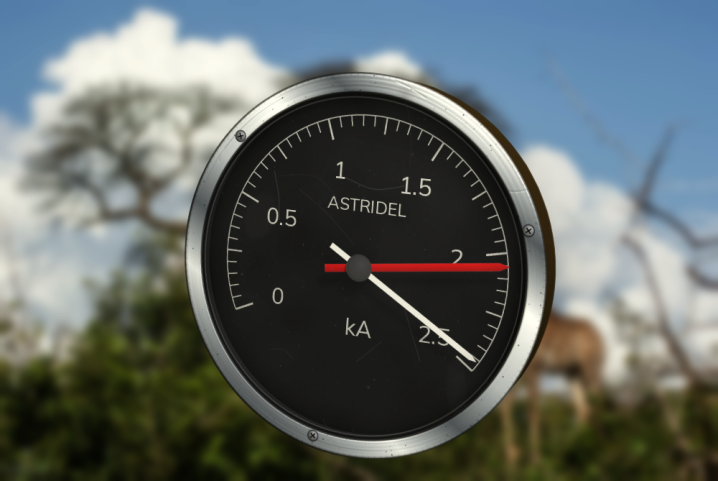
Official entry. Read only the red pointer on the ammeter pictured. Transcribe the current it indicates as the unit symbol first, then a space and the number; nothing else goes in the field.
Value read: kA 2.05
